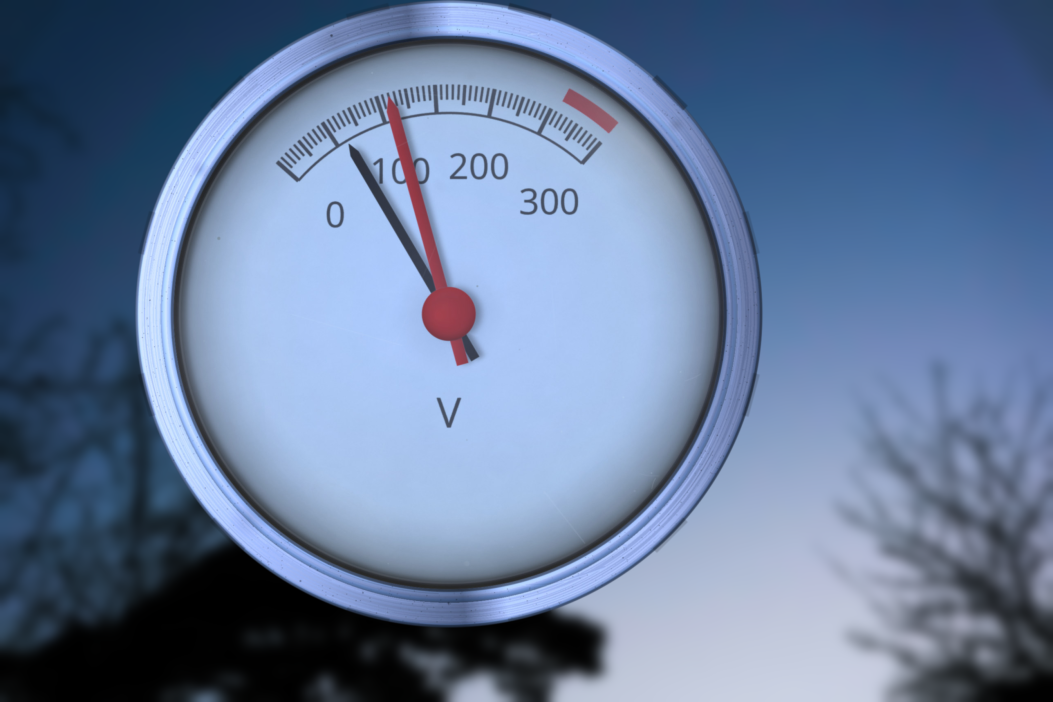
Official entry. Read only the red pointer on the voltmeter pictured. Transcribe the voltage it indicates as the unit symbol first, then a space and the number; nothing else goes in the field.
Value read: V 110
